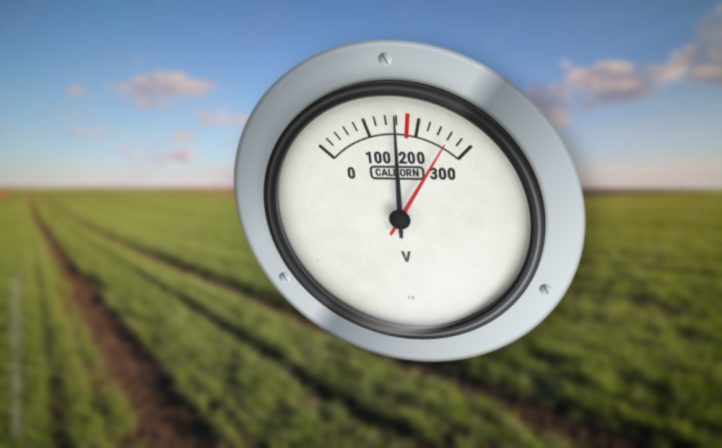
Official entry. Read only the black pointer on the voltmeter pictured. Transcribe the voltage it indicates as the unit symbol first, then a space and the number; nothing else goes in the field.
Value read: V 160
